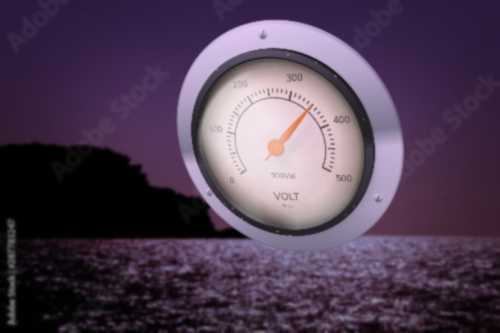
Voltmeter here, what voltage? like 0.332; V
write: 350; V
